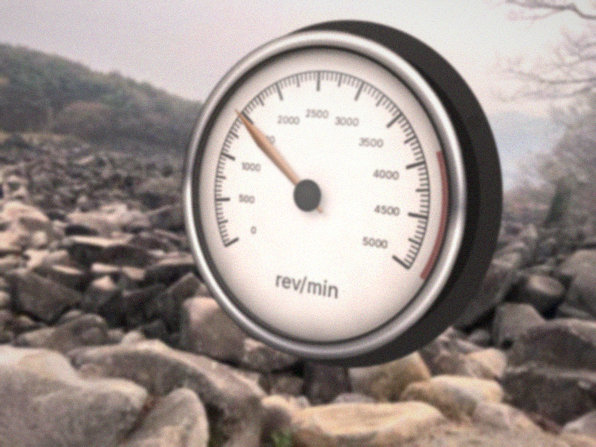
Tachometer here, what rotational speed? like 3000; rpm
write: 1500; rpm
